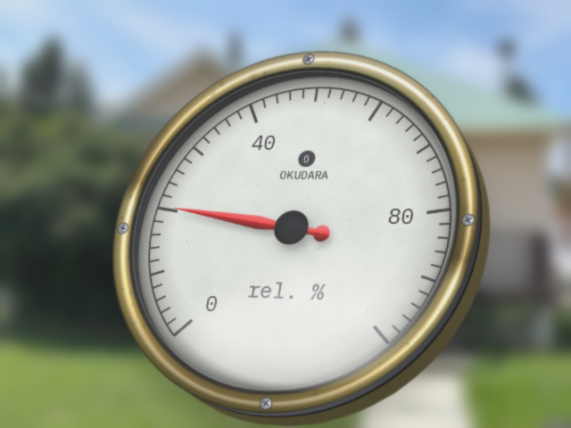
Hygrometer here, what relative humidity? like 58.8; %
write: 20; %
